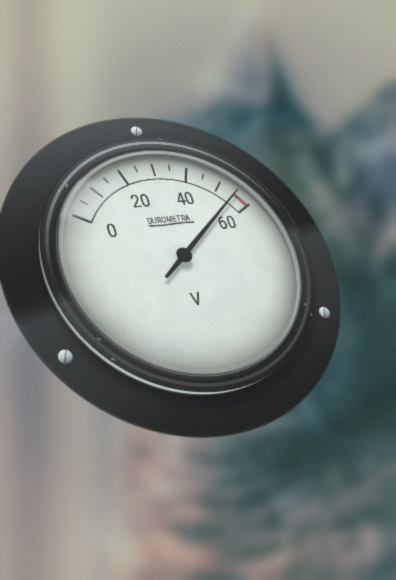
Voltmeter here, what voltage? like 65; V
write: 55; V
